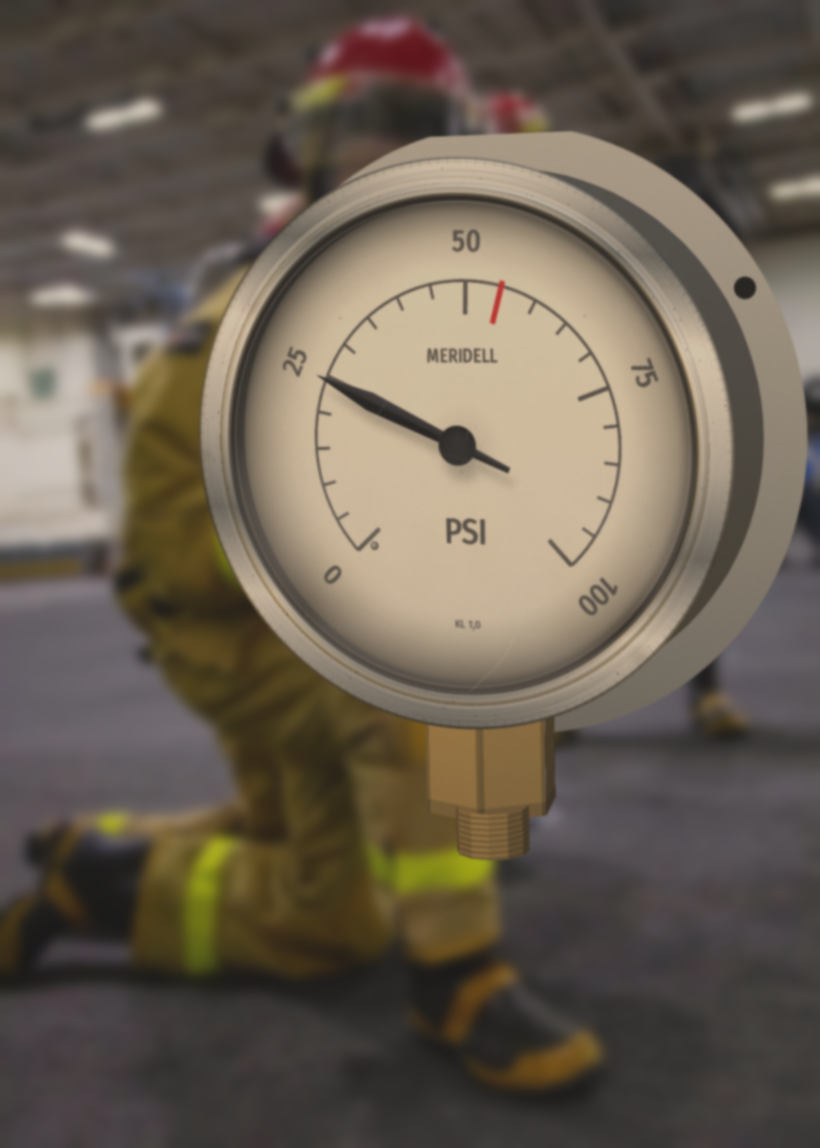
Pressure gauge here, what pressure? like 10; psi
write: 25; psi
